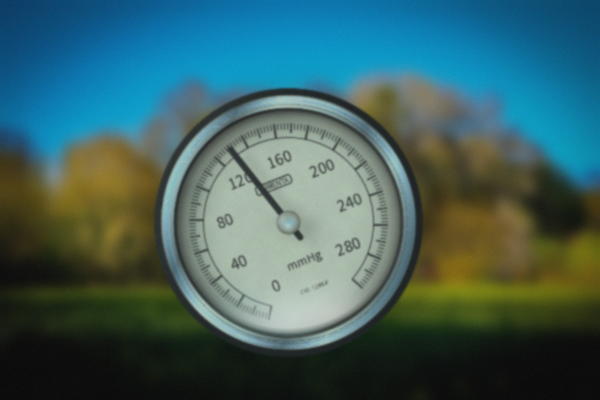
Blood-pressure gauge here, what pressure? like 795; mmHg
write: 130; mmHg
